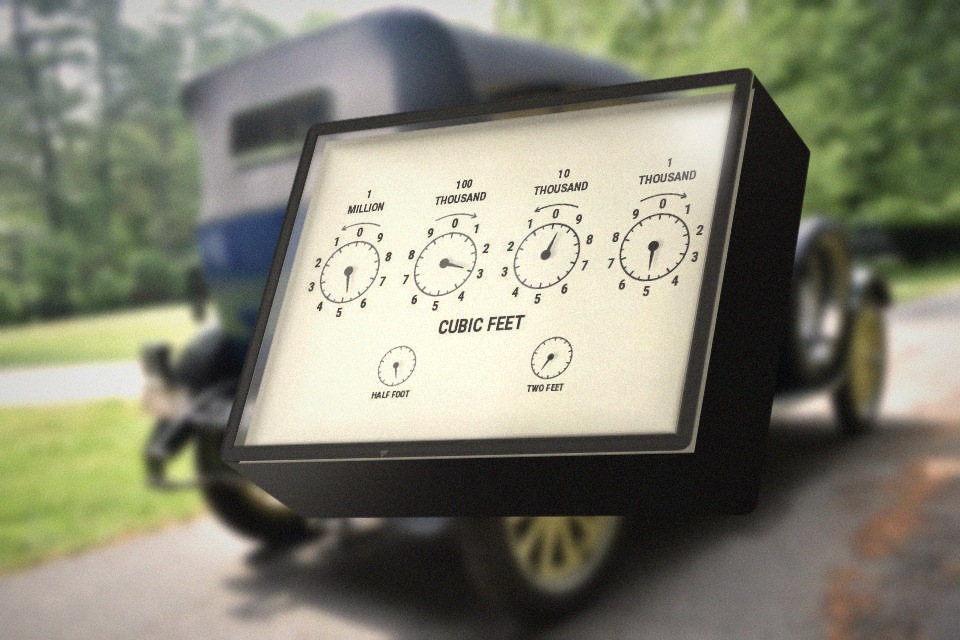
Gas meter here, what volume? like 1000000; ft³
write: 529500; ft³
